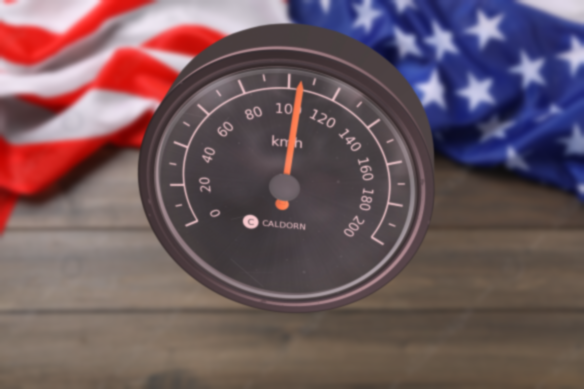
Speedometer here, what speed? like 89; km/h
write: 105; km/h
